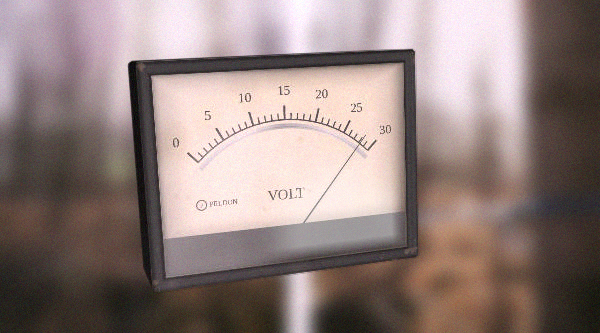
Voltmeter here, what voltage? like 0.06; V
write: 28; V
